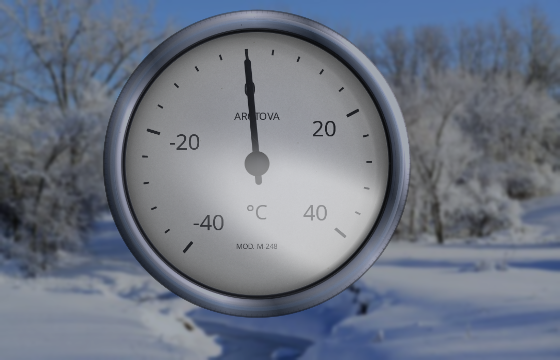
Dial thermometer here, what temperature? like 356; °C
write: 0; °C
